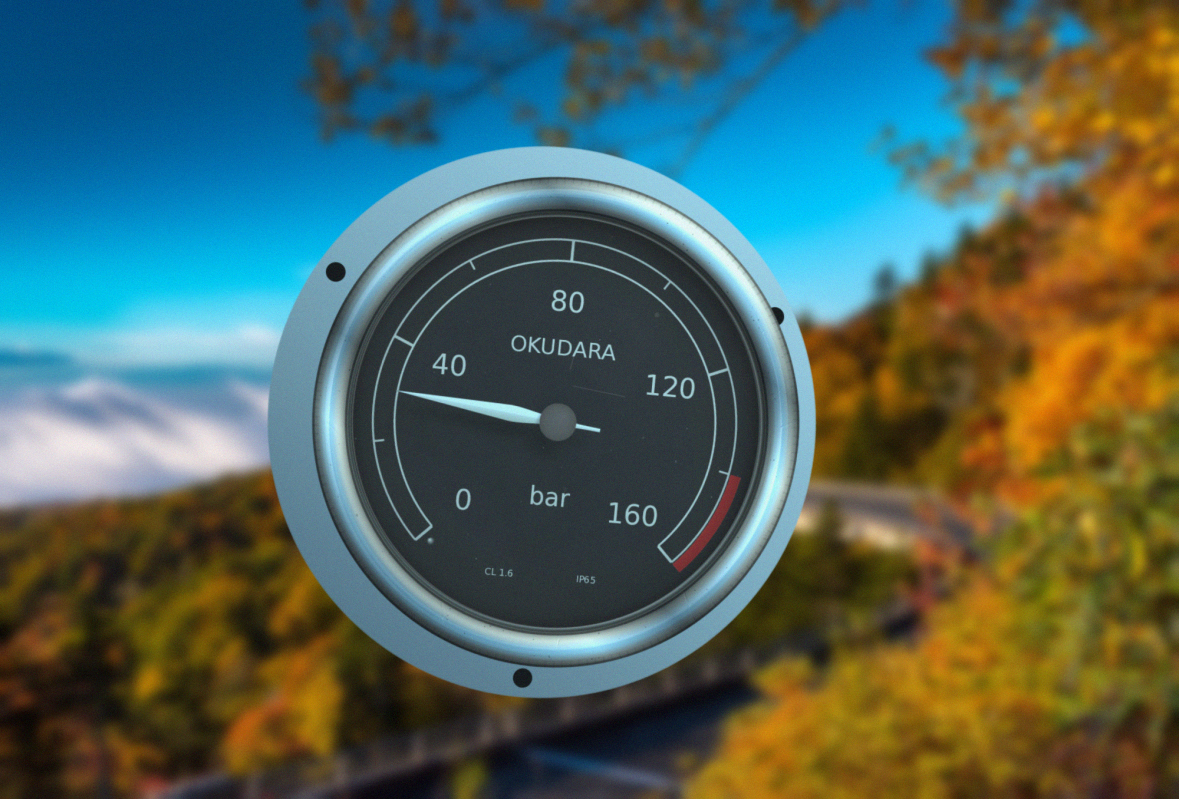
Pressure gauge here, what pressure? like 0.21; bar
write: 30; bar
